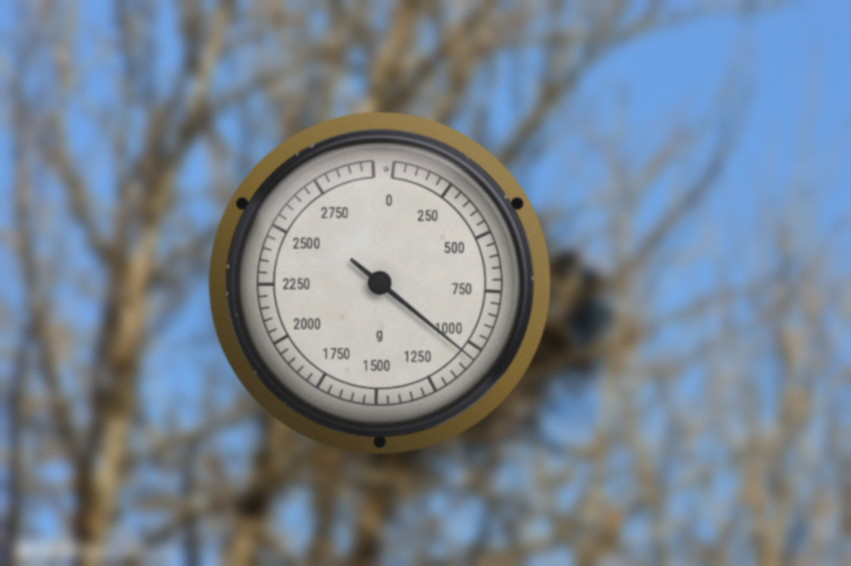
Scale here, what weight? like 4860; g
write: 1050; g
